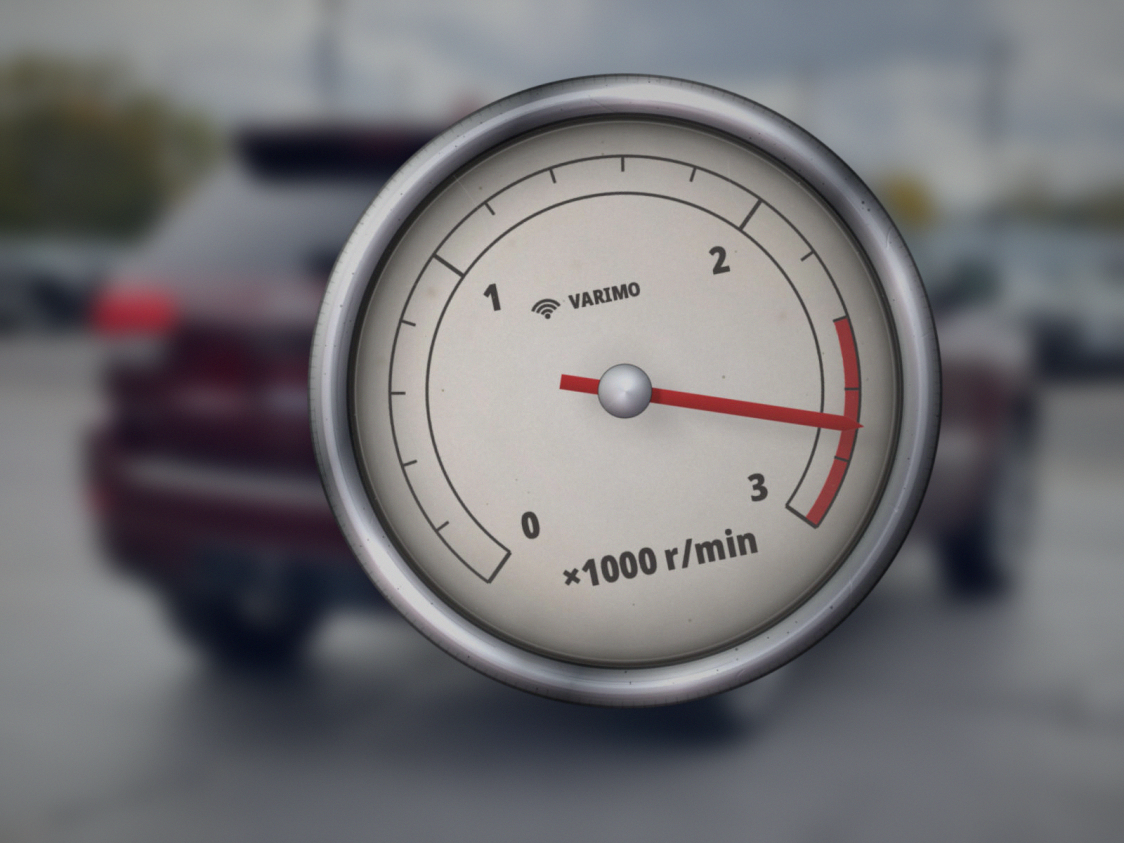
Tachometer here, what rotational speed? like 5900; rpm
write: 2700; rpm
